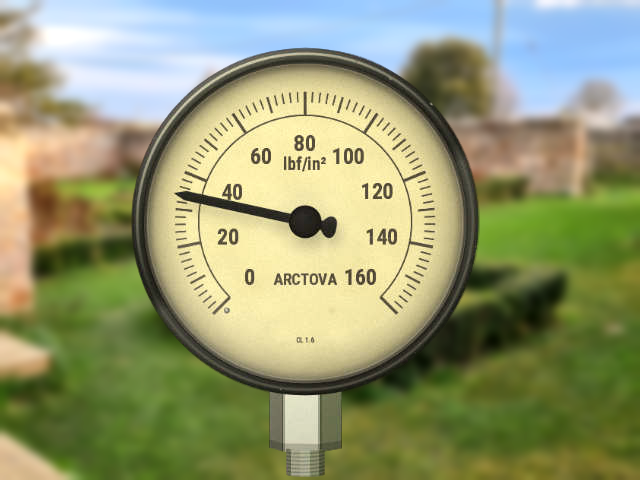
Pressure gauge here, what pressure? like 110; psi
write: 34; psi
